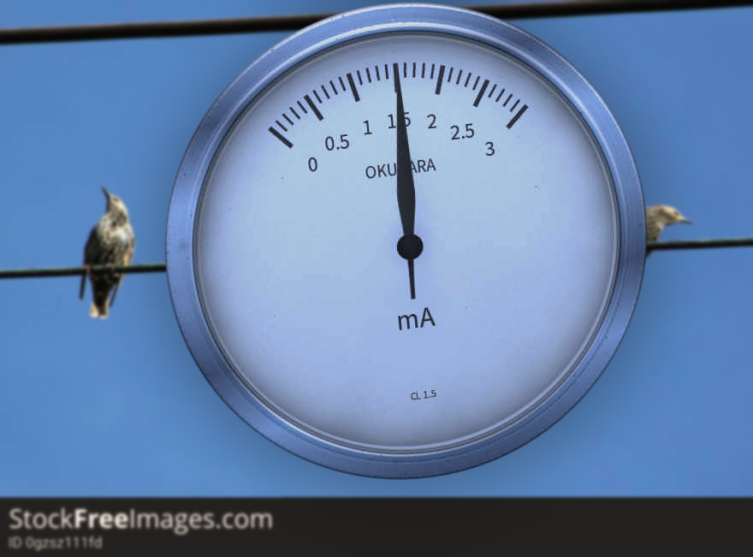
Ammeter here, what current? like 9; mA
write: 1.5; mA
